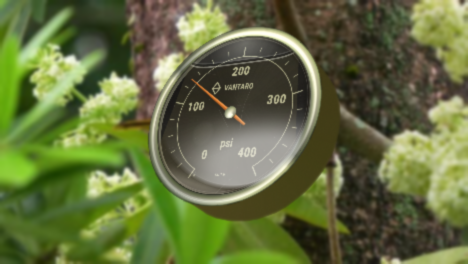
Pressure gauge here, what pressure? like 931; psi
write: 130; psi
